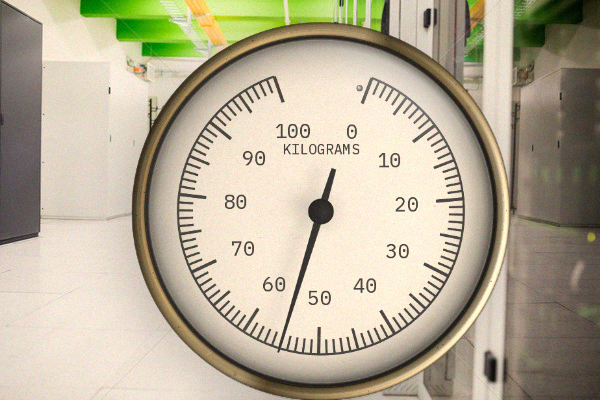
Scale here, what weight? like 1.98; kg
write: 55; kg
